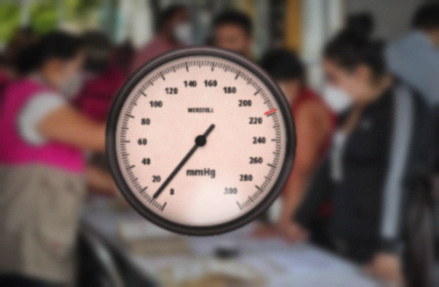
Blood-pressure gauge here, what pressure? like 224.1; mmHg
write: 10; mmHg
